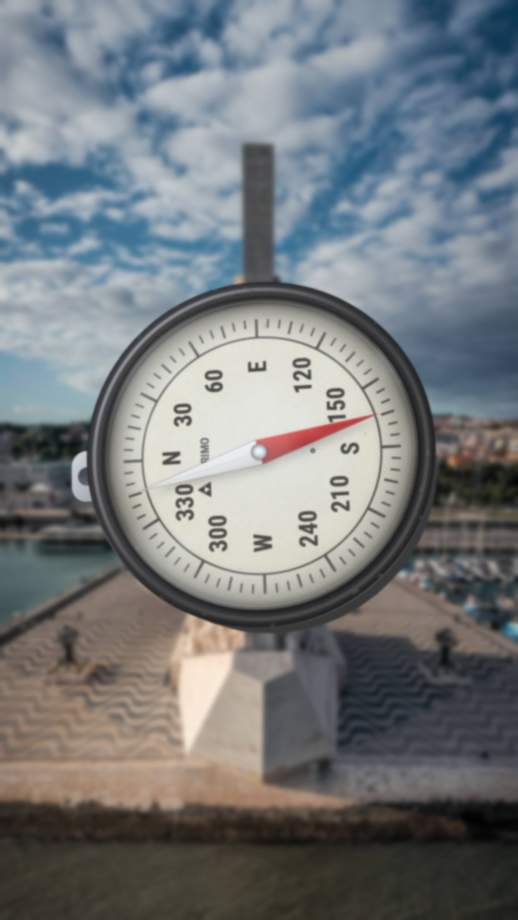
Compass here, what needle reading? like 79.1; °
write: 165; °
